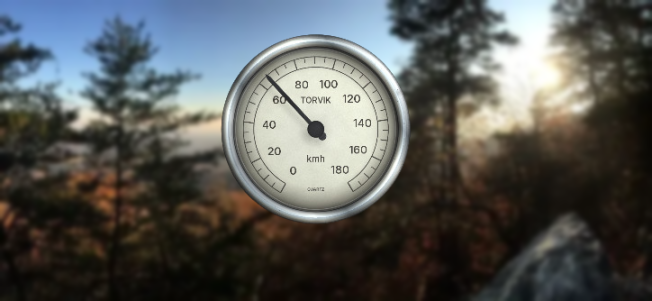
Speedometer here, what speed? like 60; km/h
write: 65; km/h
